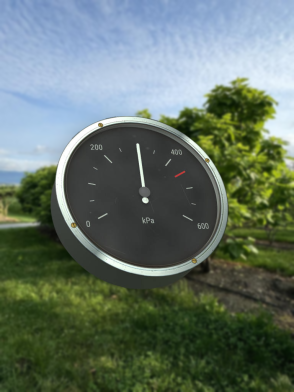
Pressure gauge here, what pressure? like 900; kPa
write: 300; kPa
